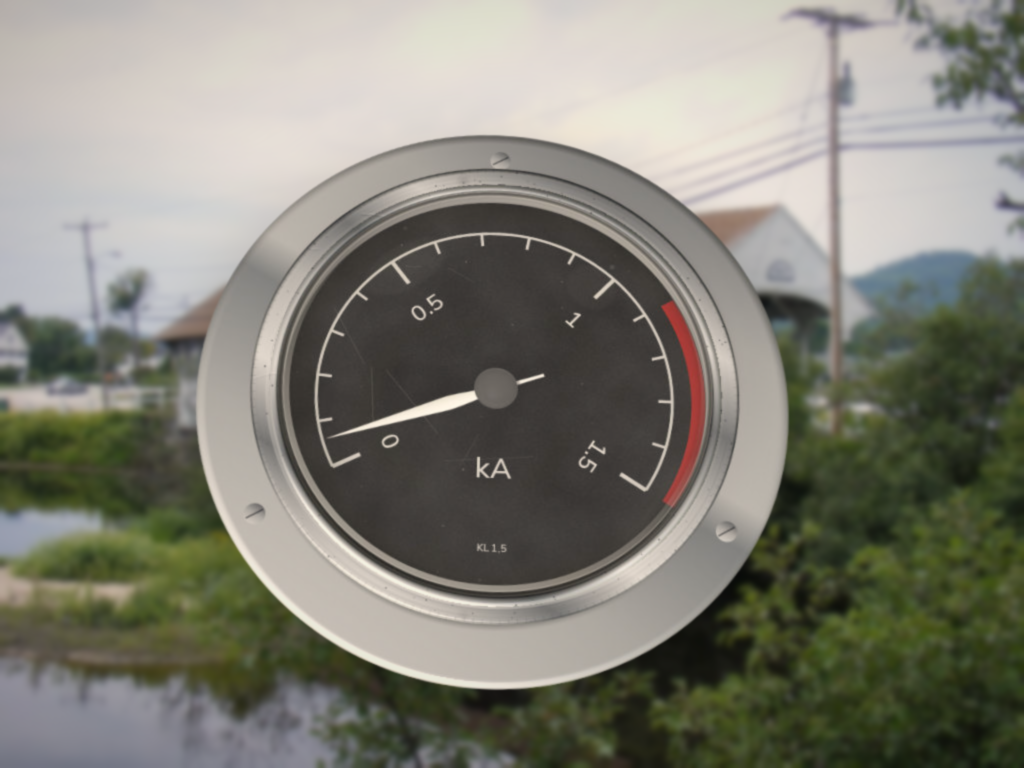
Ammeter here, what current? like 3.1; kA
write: 0.05; kA
